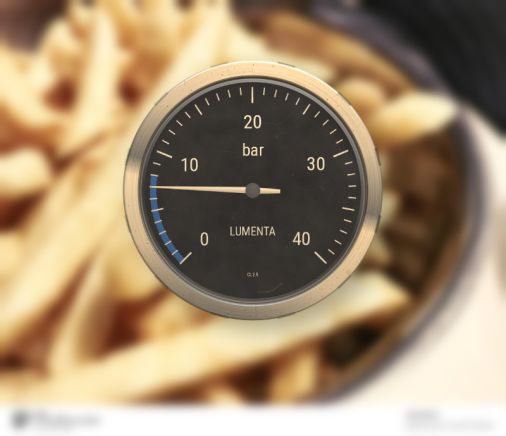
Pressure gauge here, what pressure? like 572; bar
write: 7; bar
